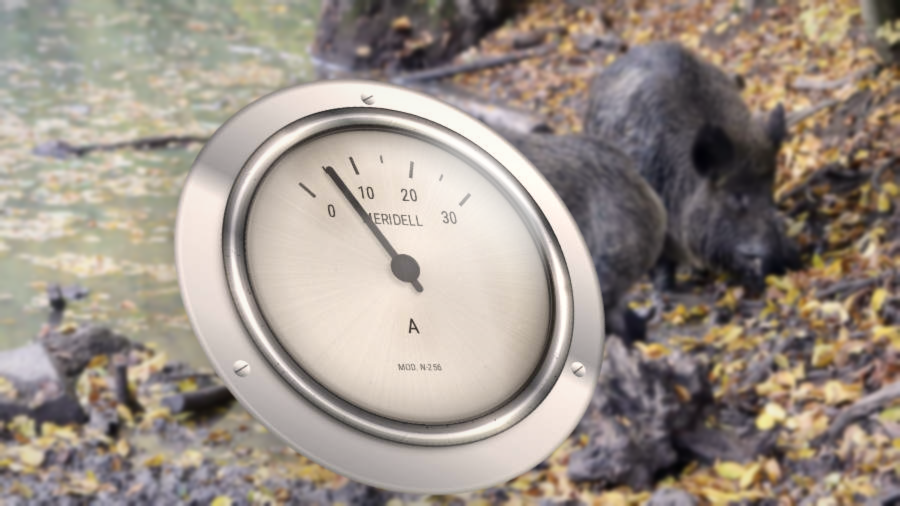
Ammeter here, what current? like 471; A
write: 5; A
